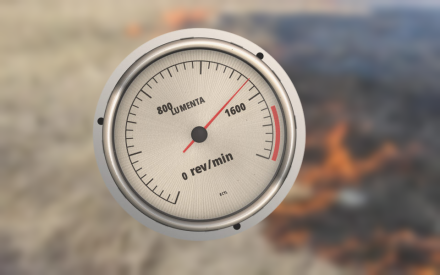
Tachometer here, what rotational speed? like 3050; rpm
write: 1500; rpm
